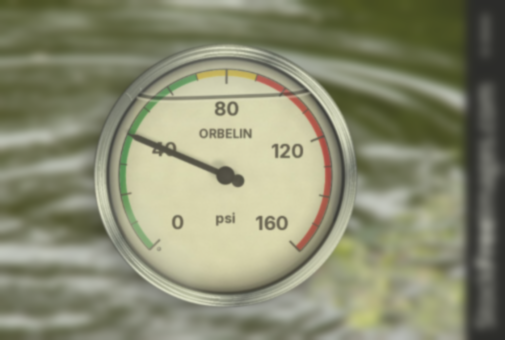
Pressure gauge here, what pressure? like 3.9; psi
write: 40; psi
